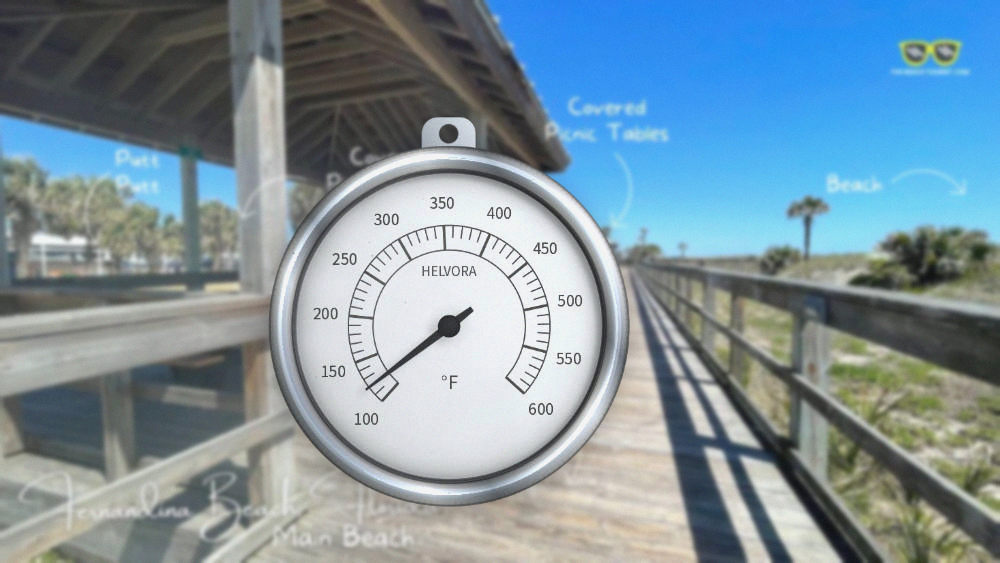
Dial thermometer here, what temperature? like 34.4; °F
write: 120; °F
